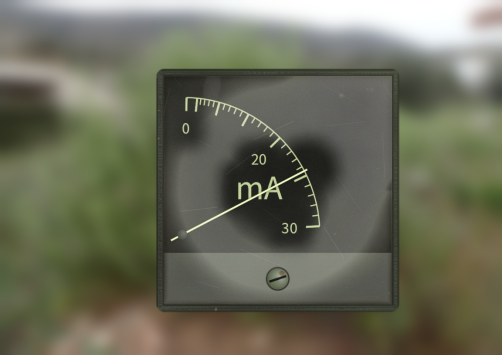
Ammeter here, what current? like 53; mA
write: 24.5; mA
